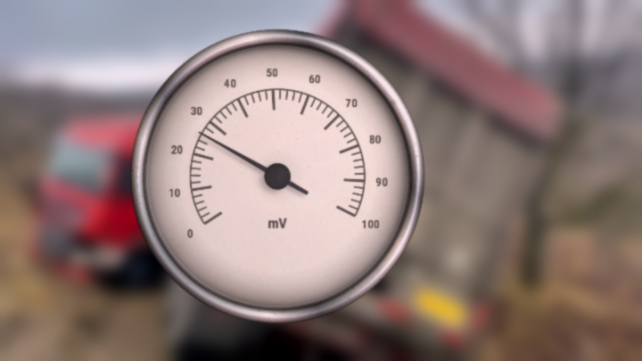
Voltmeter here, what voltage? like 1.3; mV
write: 26; mV
